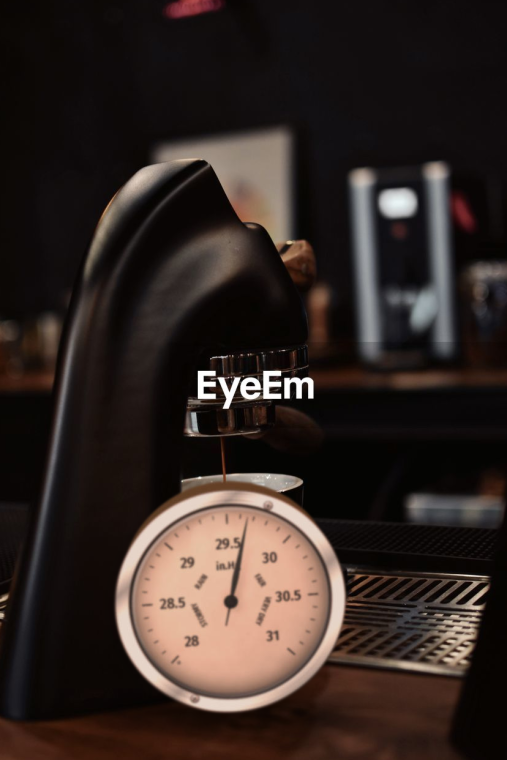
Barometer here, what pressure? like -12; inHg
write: 29.65; inHg
